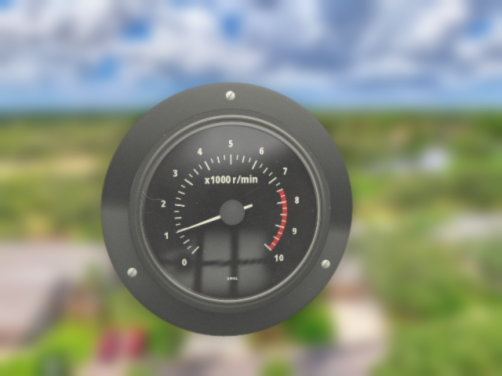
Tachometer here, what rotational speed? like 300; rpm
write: 1000; rpm
